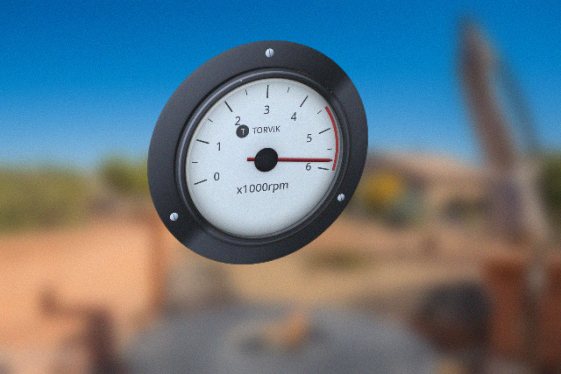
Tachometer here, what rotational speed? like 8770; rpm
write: 5750; rpm
